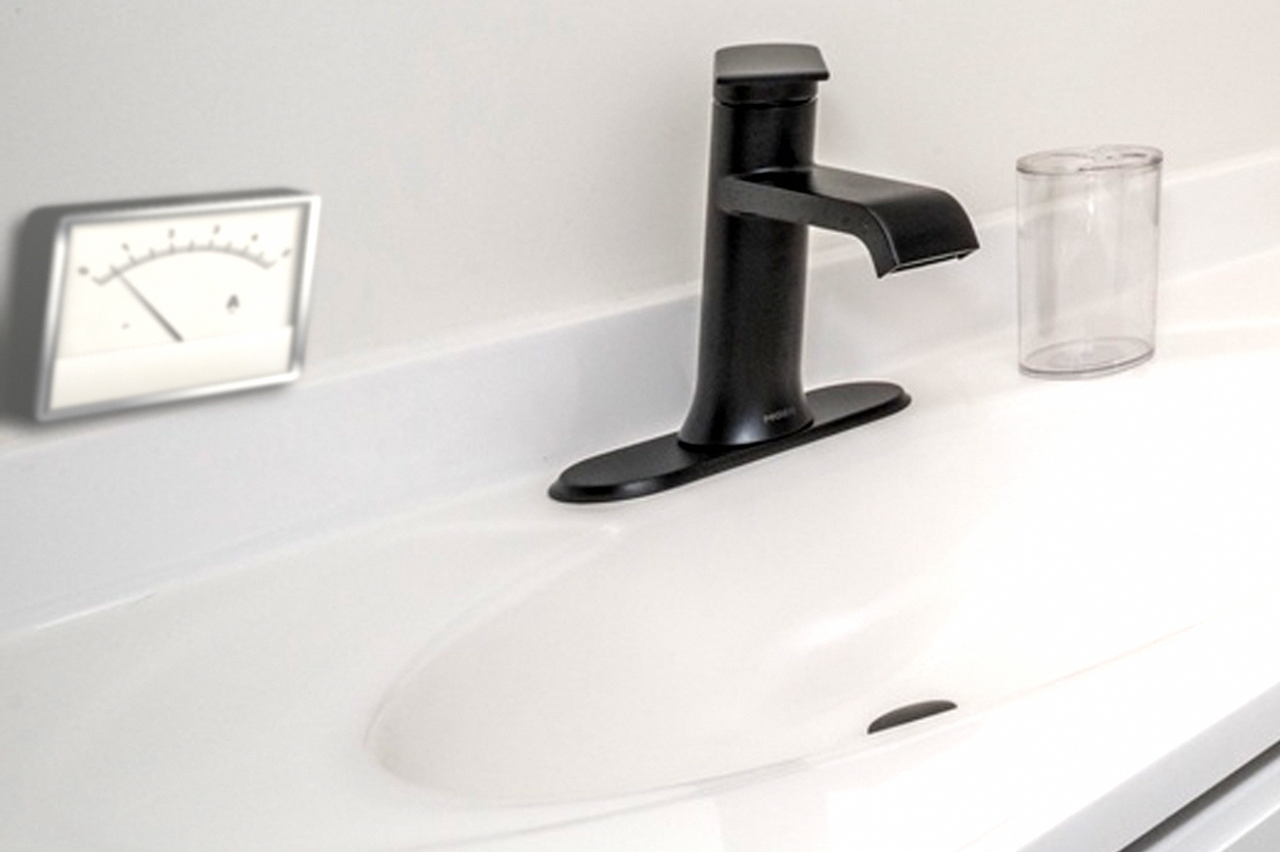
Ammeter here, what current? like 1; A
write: 0.5; A
